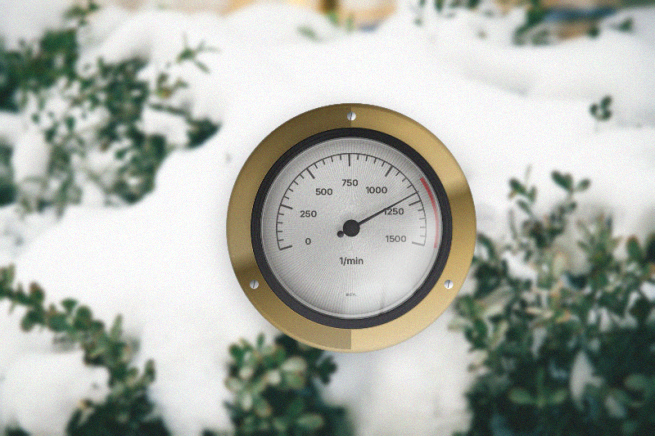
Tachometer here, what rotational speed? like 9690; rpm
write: 1200; rpm
